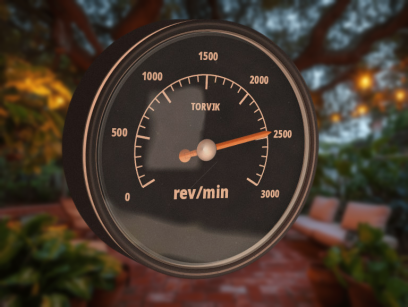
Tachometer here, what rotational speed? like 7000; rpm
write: 2450; rpm
